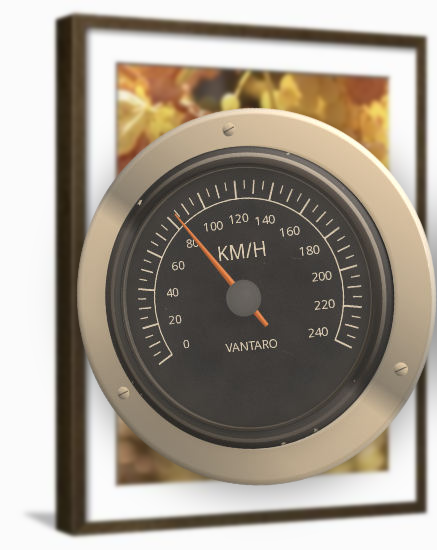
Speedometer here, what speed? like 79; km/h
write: 85; km/h
